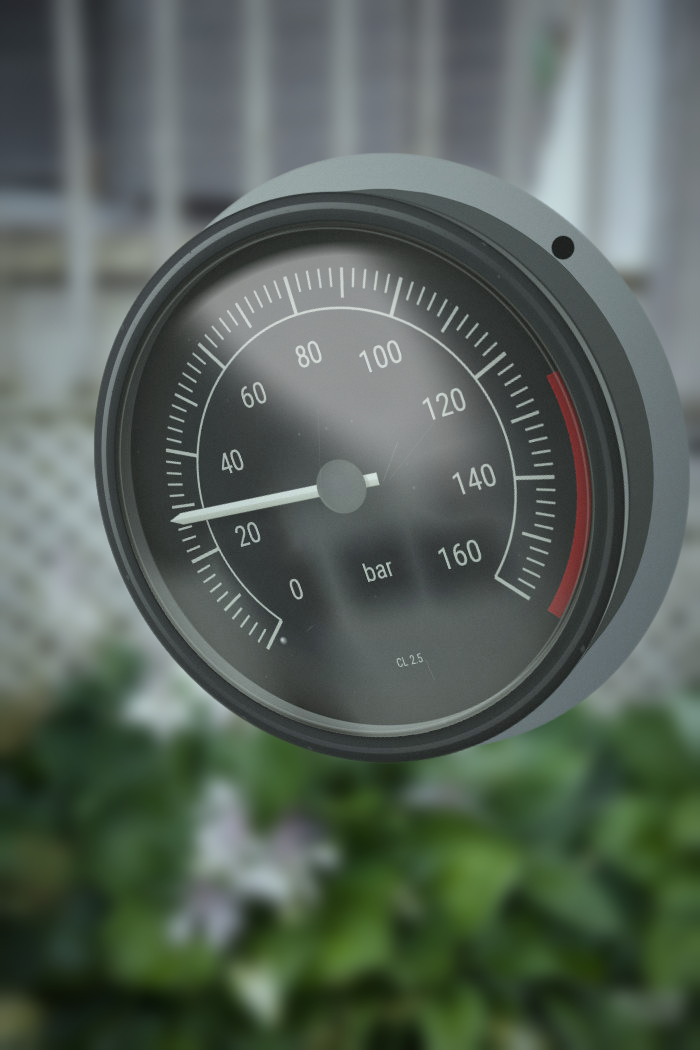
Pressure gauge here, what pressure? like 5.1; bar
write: 28; bar
